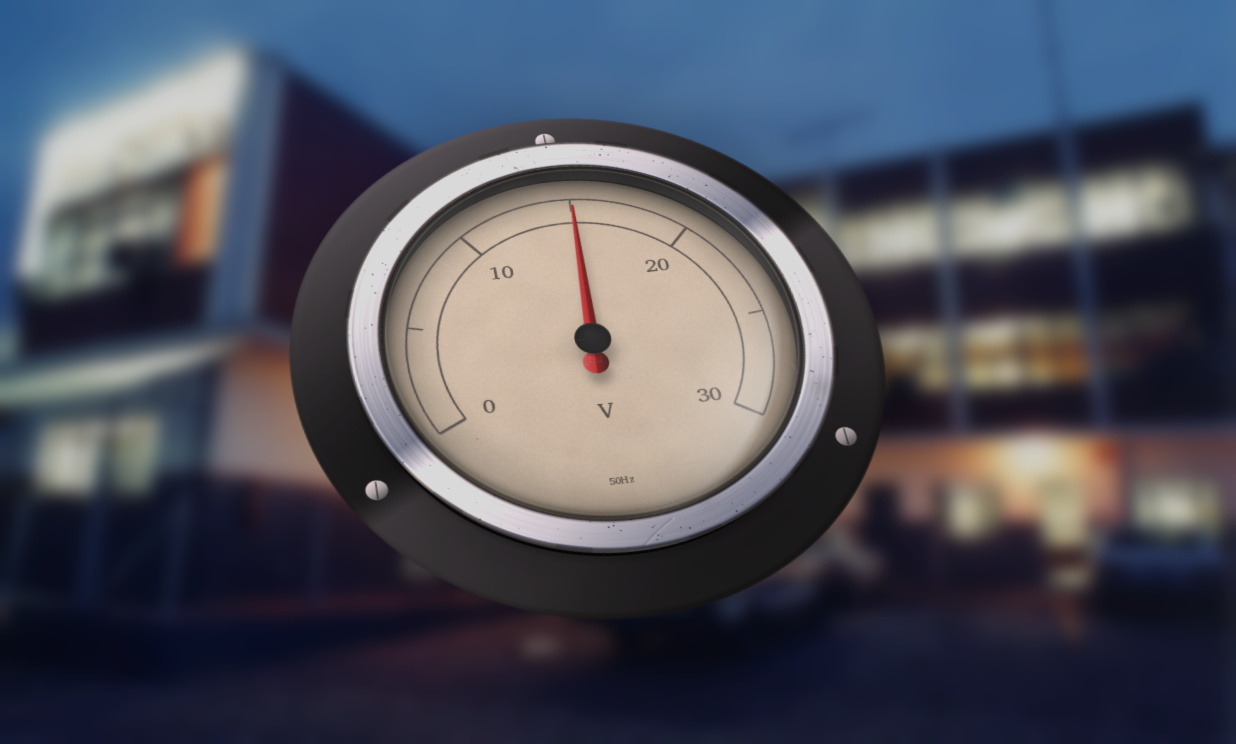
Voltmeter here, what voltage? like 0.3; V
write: 15; V
